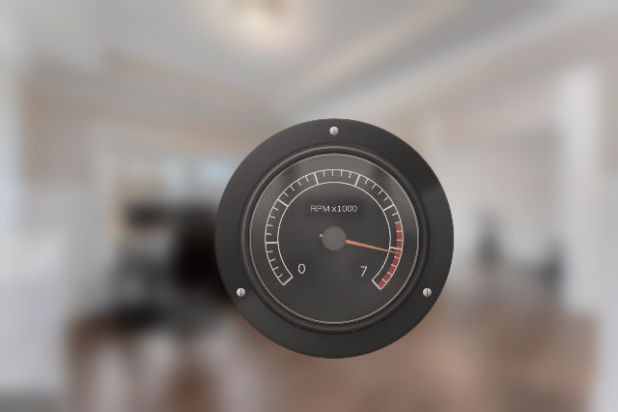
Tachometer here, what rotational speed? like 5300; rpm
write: 6100; rpm
